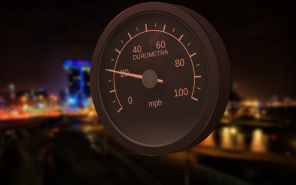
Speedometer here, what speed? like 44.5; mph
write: 20; mph
